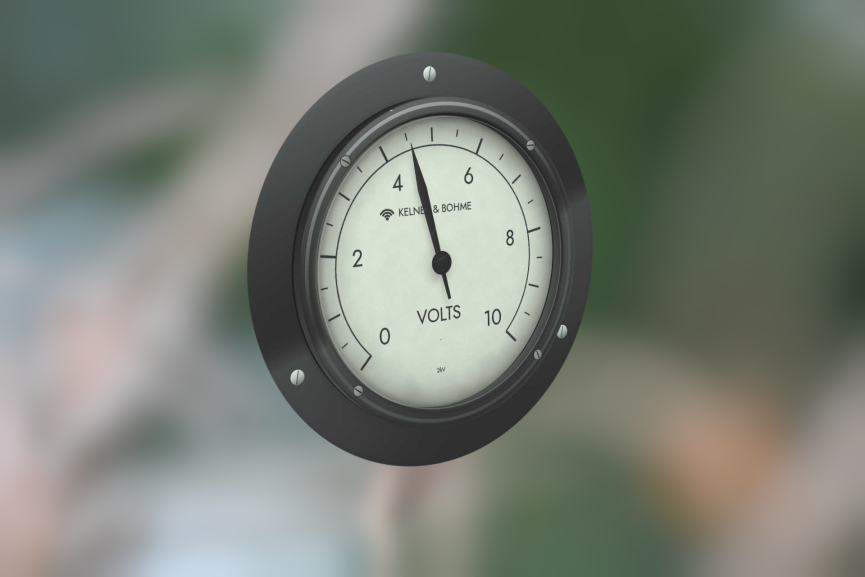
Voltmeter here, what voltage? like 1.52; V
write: 4.5; V
